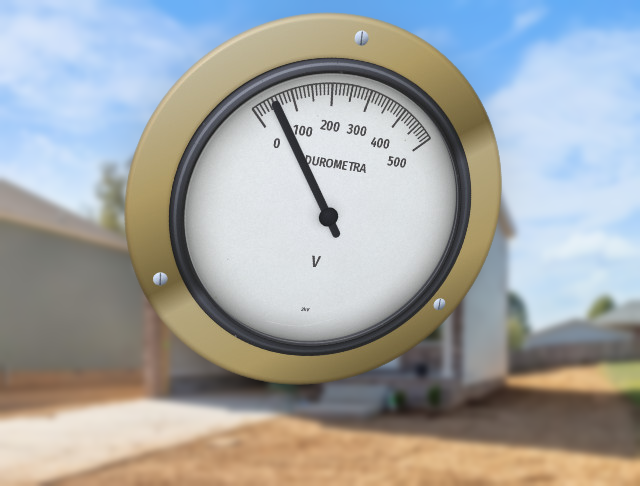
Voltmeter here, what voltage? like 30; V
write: 50; V
